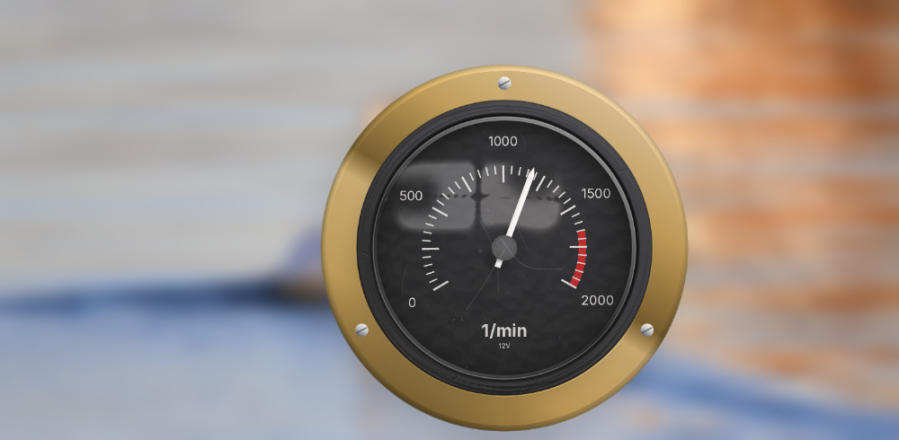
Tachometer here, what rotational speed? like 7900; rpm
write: 1175; rpm
